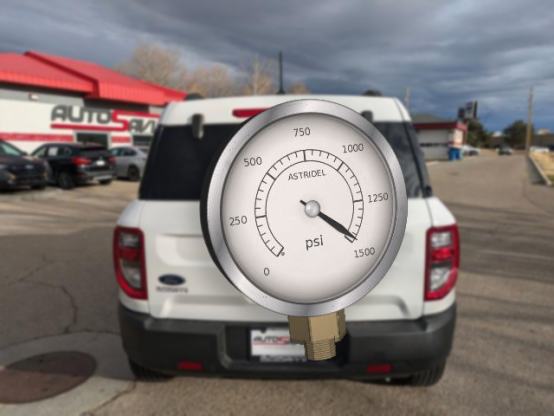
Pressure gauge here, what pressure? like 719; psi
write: 1475; psi
